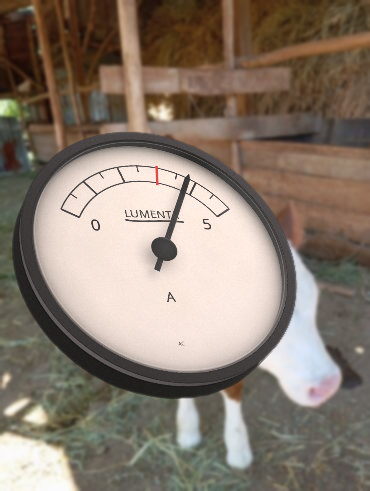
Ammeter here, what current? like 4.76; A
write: 3.75; A
